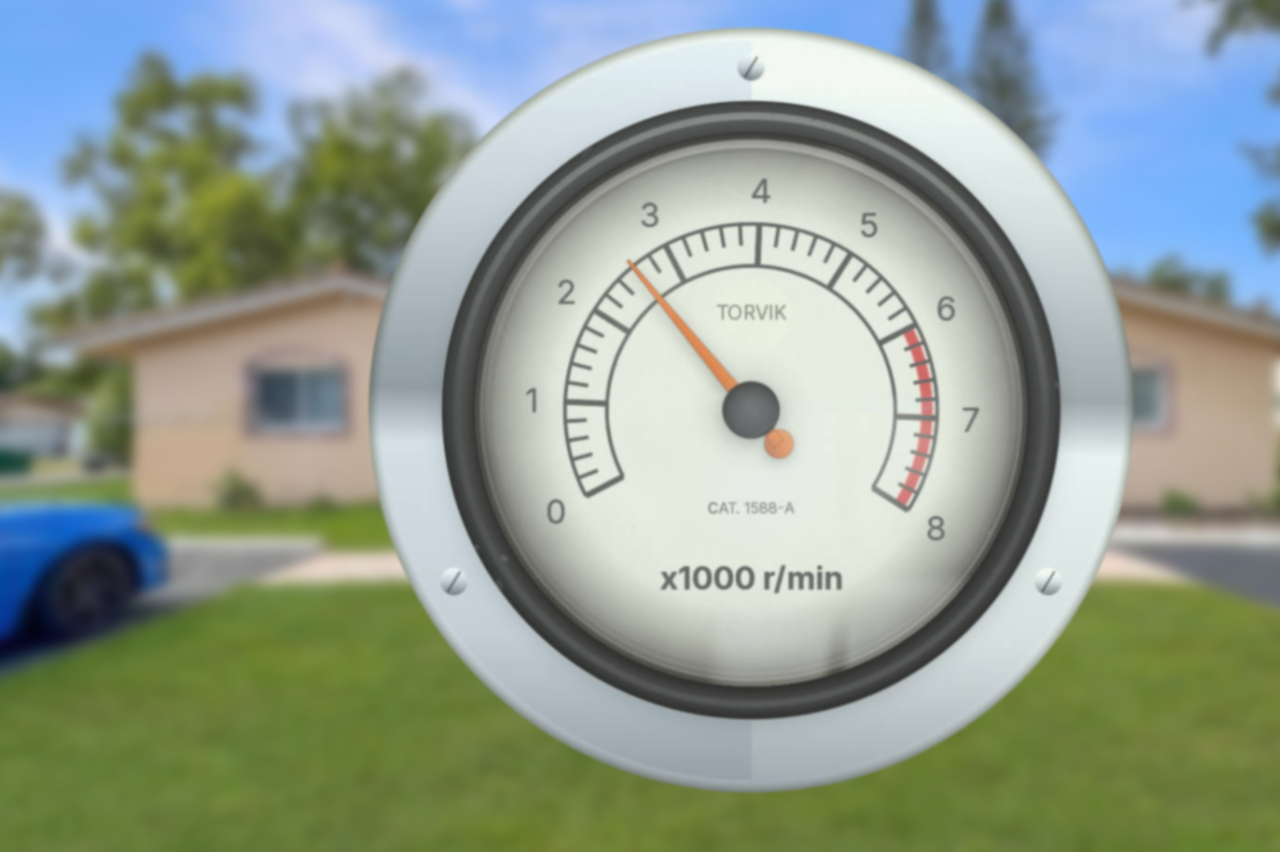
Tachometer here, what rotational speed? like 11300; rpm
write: 2600; rpm
